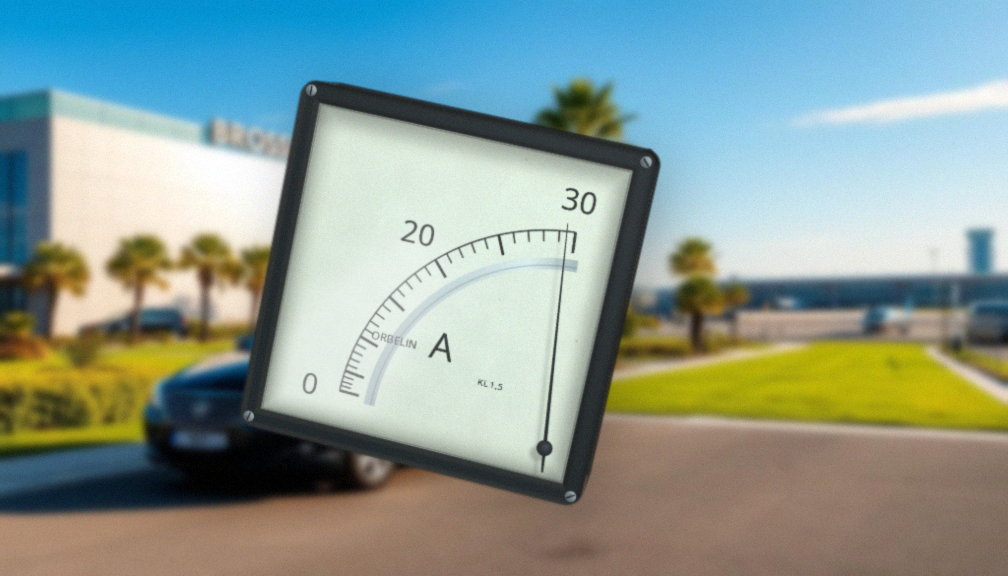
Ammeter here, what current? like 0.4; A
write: 29.5; A
